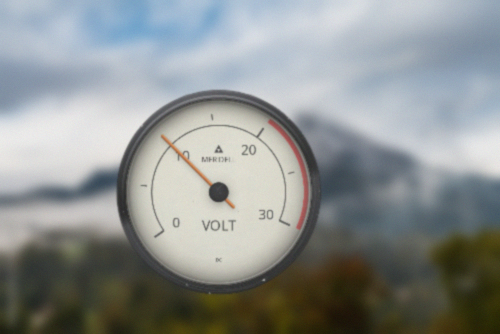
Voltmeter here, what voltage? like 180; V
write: 10; V
